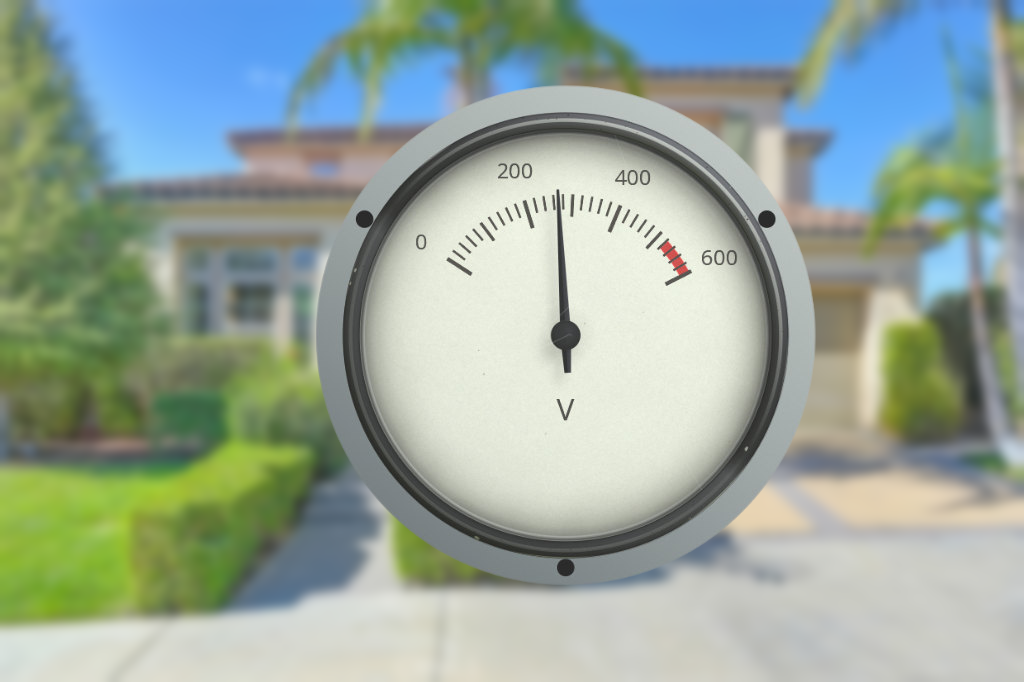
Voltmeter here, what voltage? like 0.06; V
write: 270; V
